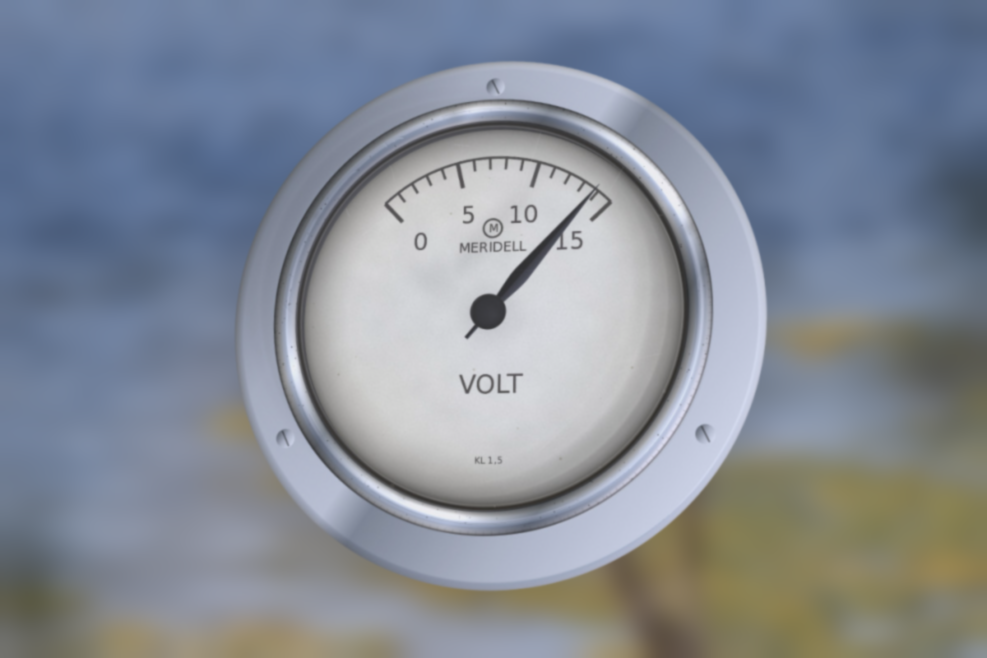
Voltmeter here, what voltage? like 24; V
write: 14; V
